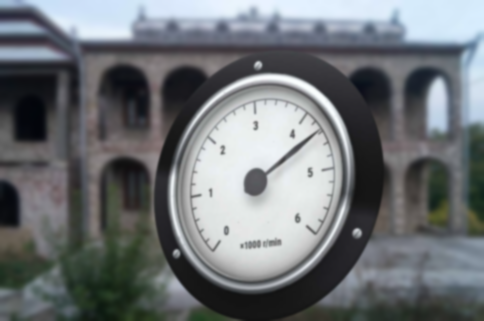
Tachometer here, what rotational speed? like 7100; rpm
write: 4400; rpm
